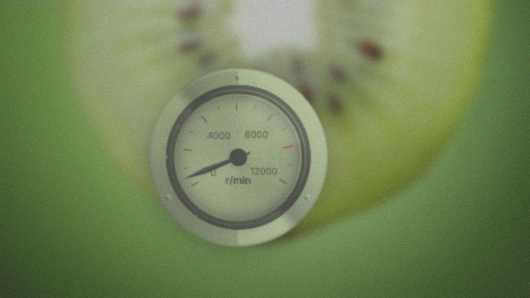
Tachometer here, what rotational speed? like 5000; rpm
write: 500; rpm
